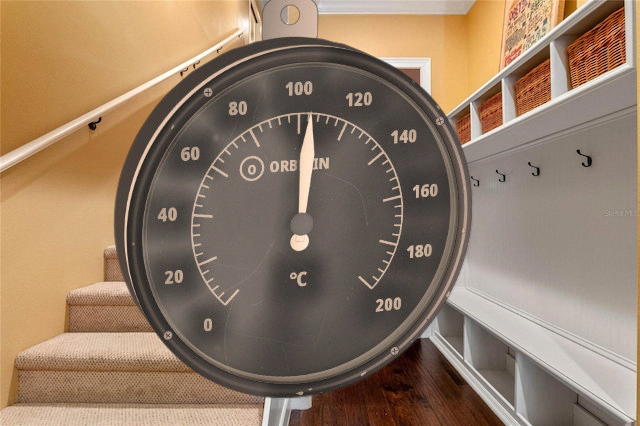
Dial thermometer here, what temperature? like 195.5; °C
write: 104; °C
